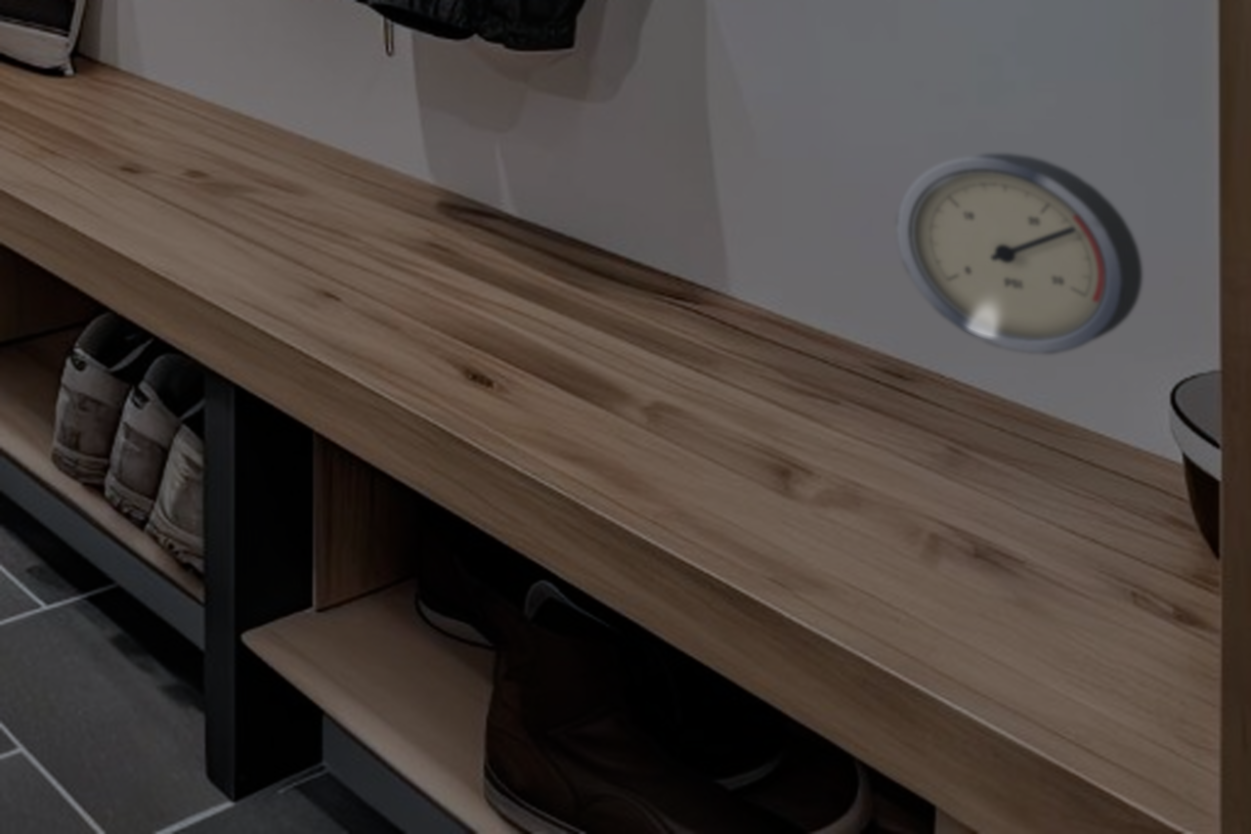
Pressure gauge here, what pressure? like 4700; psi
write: 23; psi
